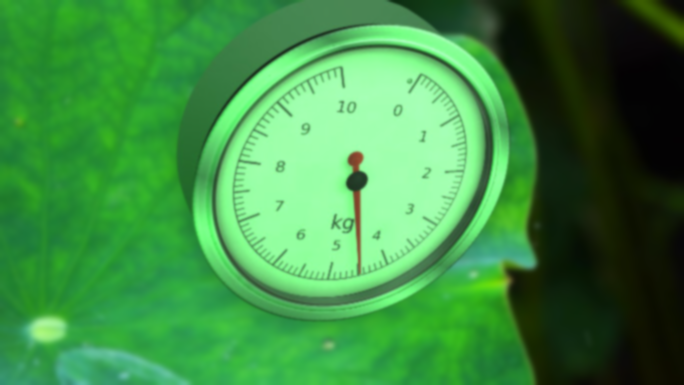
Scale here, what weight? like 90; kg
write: 4.5; kg
